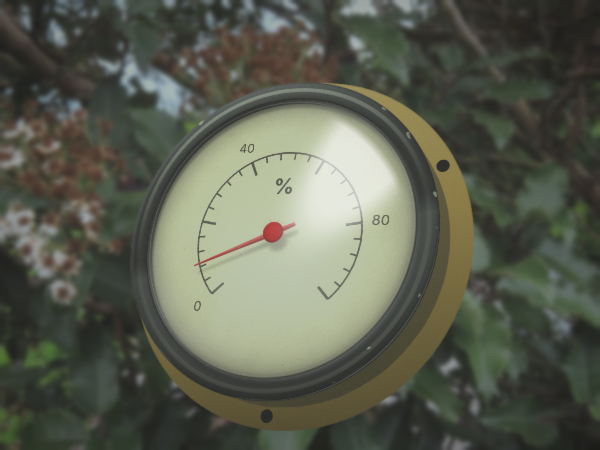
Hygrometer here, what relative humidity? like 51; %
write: 8; %
